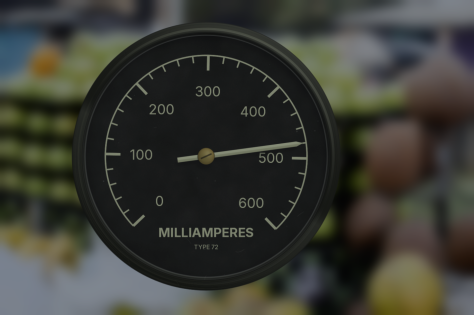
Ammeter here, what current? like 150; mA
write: 480; mA
